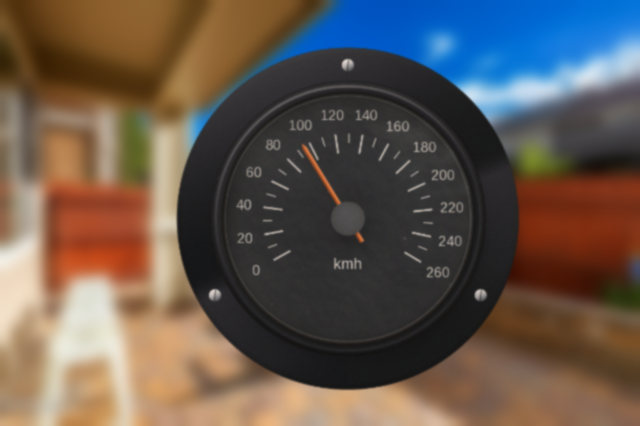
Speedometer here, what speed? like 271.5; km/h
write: 95; km/h
